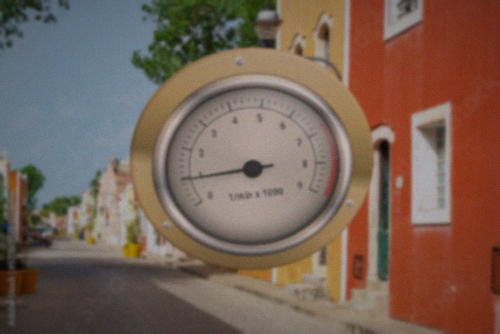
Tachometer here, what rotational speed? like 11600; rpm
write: 1000; rpm
